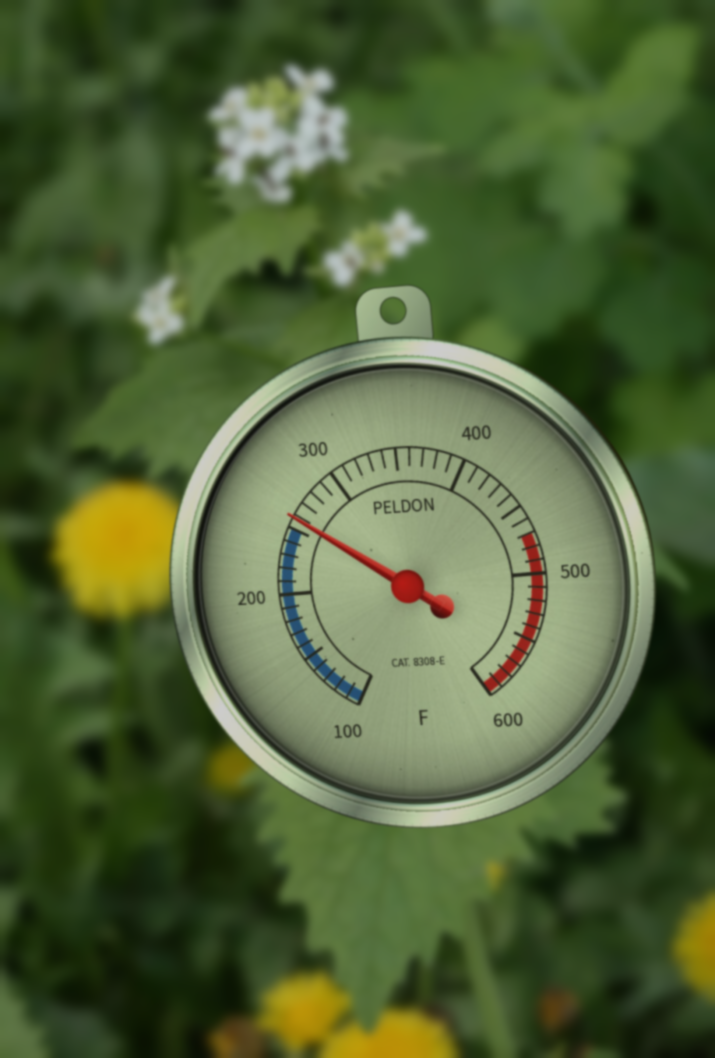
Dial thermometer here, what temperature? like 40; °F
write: 260; °F
